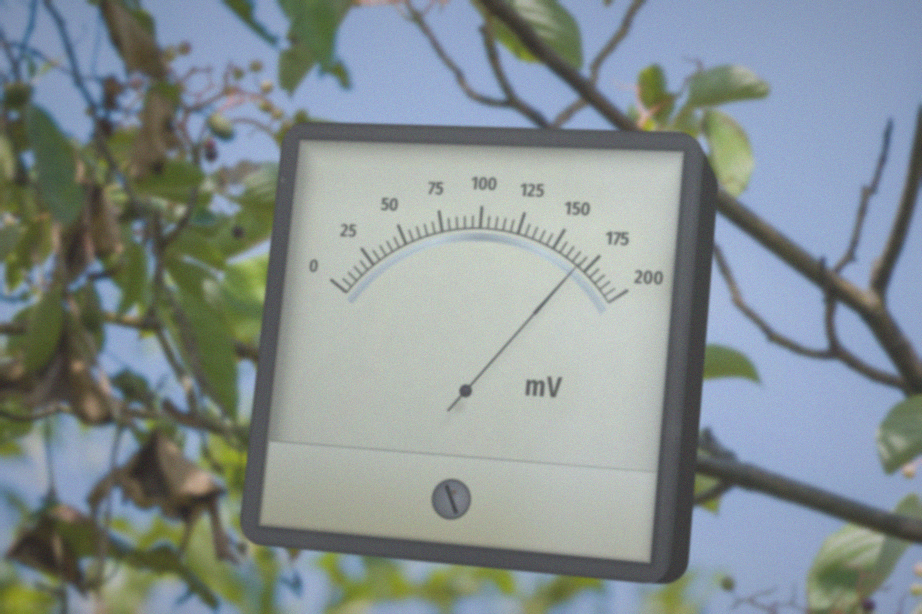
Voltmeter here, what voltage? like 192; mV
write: 170; mV
